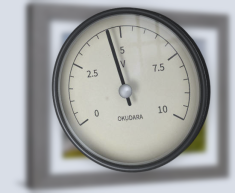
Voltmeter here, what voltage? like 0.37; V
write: 4.5; V
